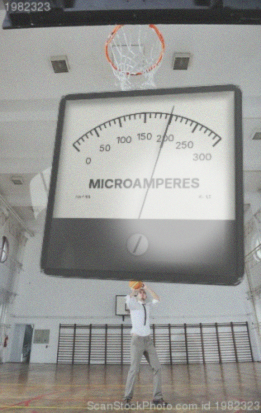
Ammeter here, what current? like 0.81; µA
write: 200; µA
